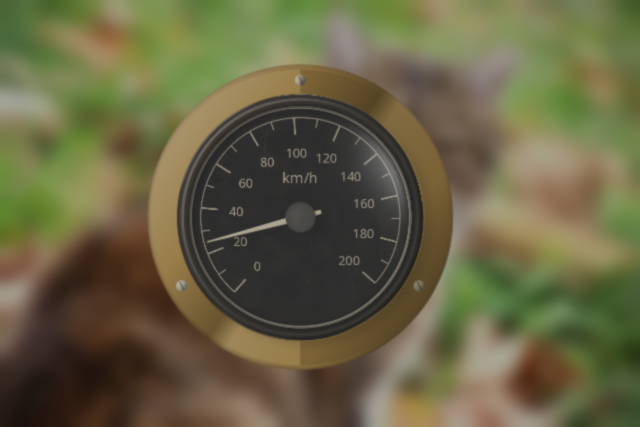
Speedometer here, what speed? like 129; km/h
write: 25; km/h
